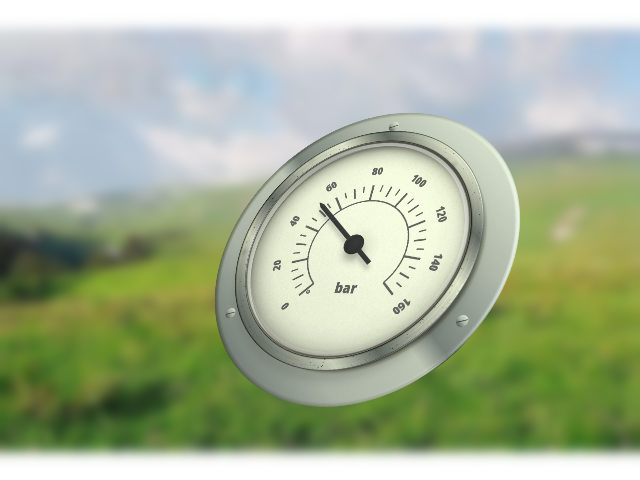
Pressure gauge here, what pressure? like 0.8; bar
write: 52.5; bar
